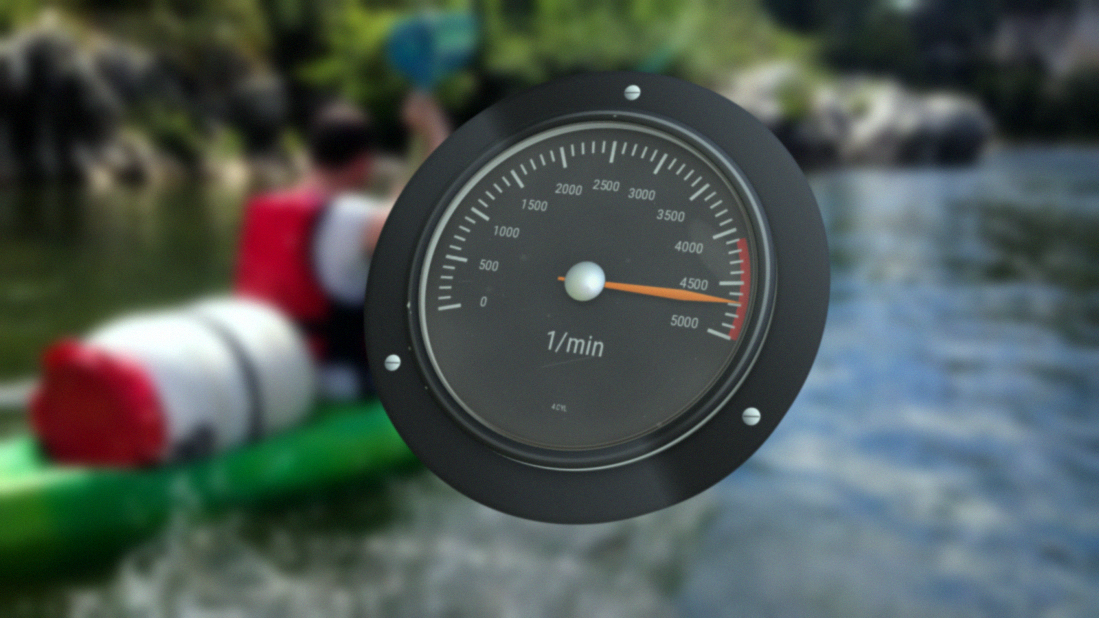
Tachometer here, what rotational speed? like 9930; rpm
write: 4700; rpm
